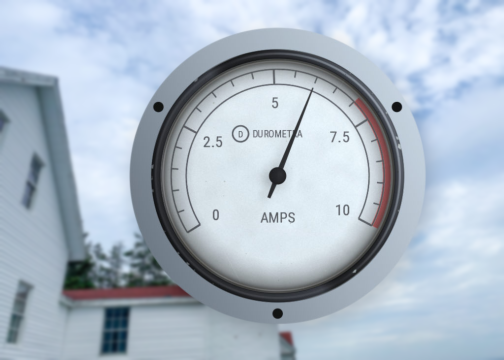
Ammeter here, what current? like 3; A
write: 6; A
